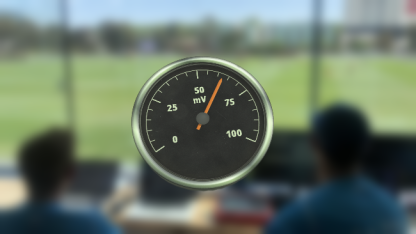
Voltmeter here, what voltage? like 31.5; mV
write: 62.5; mV
